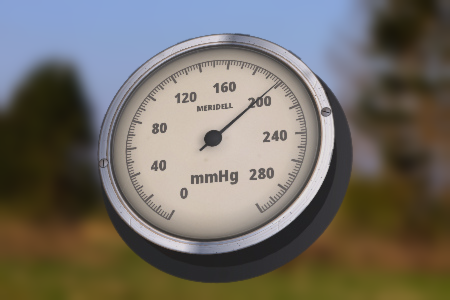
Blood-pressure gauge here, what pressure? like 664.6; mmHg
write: 200; mmHg
